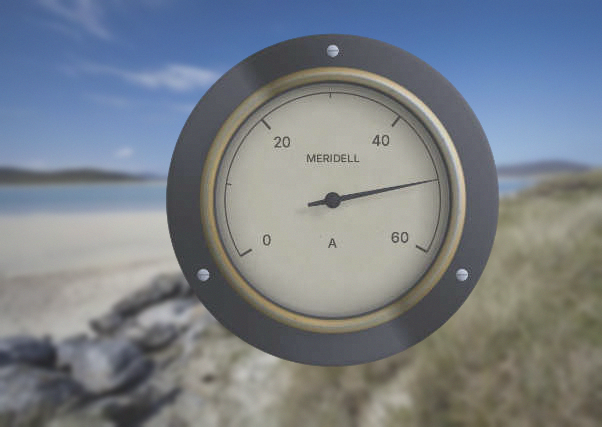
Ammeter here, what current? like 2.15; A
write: 50; A
